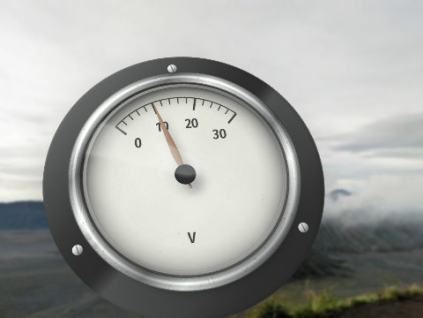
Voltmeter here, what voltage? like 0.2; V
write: 10; V
